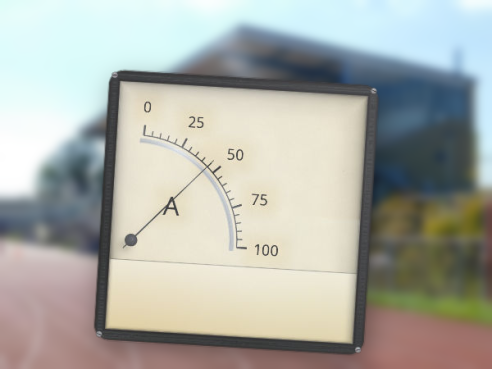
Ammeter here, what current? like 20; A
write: 45; A
